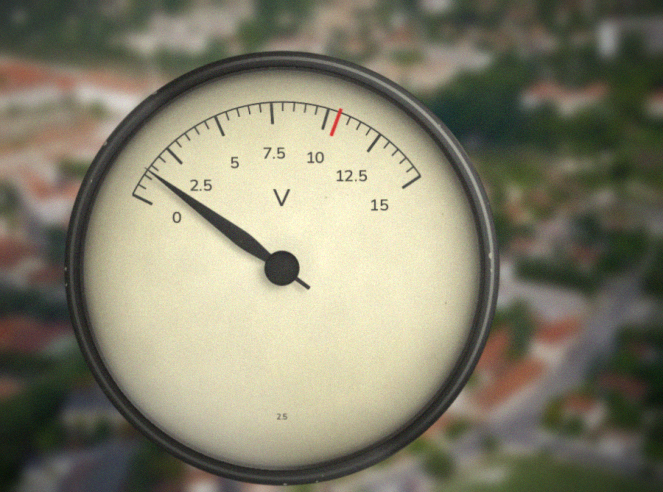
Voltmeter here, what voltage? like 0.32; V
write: 1.25; V
